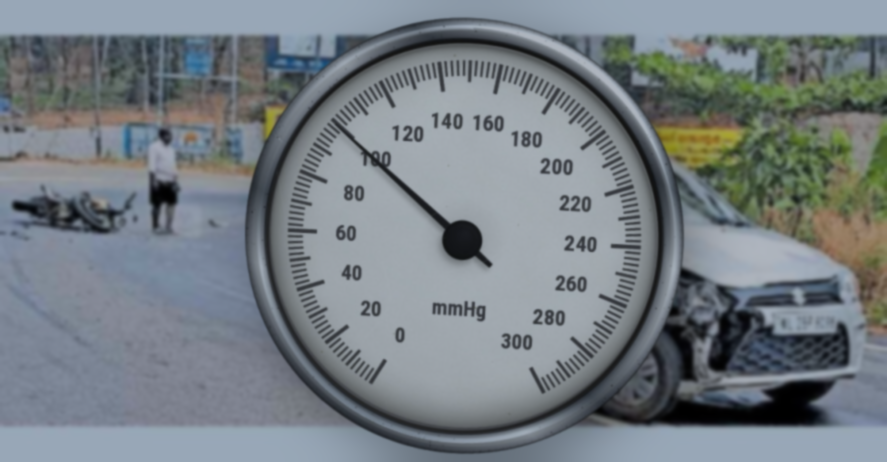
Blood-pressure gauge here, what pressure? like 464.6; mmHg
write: 100; mmHg
